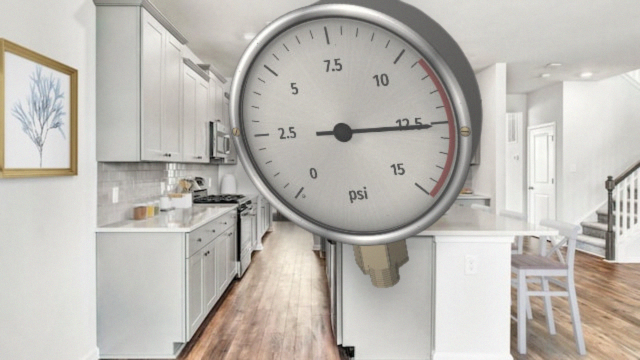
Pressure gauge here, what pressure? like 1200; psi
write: 12.5; psi
